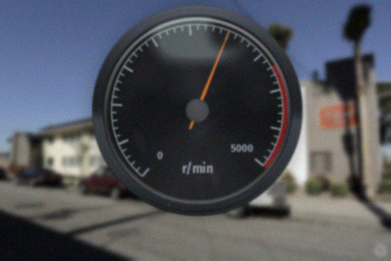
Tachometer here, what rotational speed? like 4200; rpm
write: 3000; rpm
